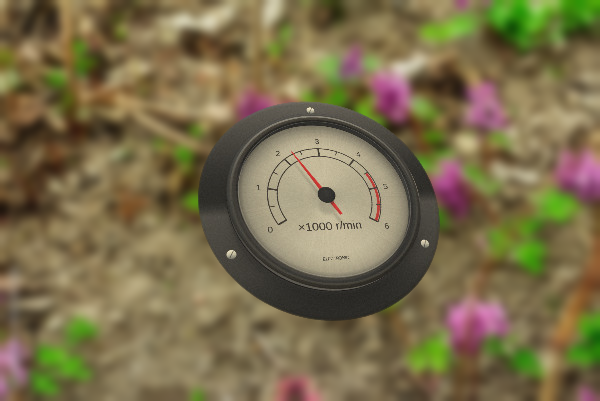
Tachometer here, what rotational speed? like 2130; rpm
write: 2250; rpm
